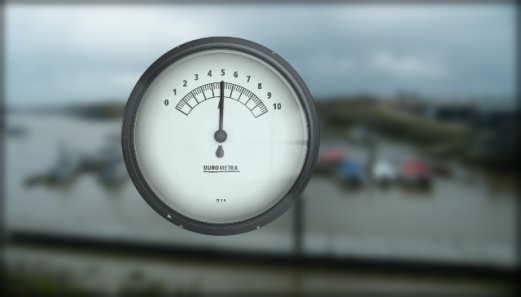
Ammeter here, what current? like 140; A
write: 5; A
